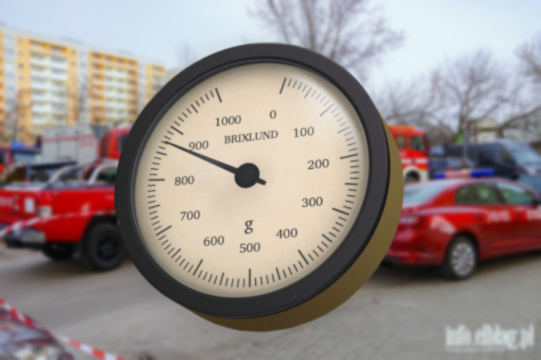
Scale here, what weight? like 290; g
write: 870; g
